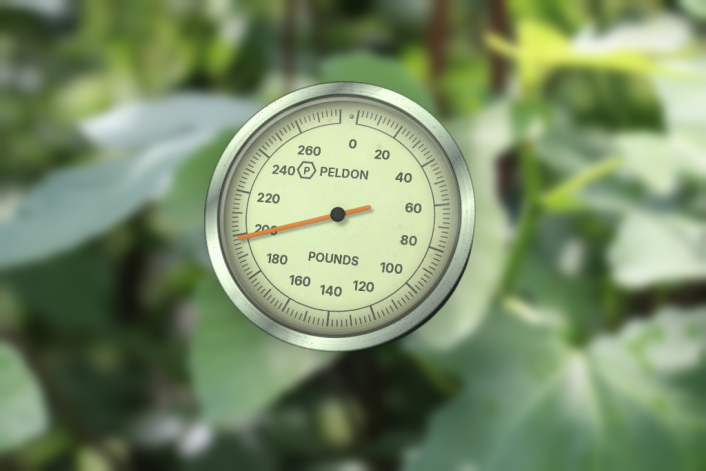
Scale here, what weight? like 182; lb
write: 198; lb
